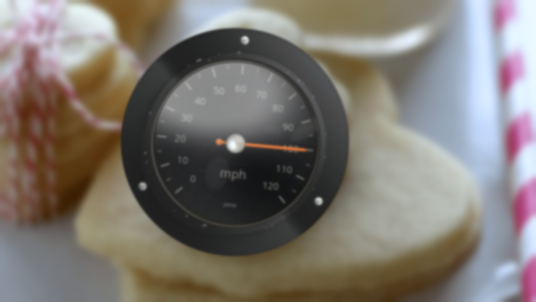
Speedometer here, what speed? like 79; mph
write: 100; mph
